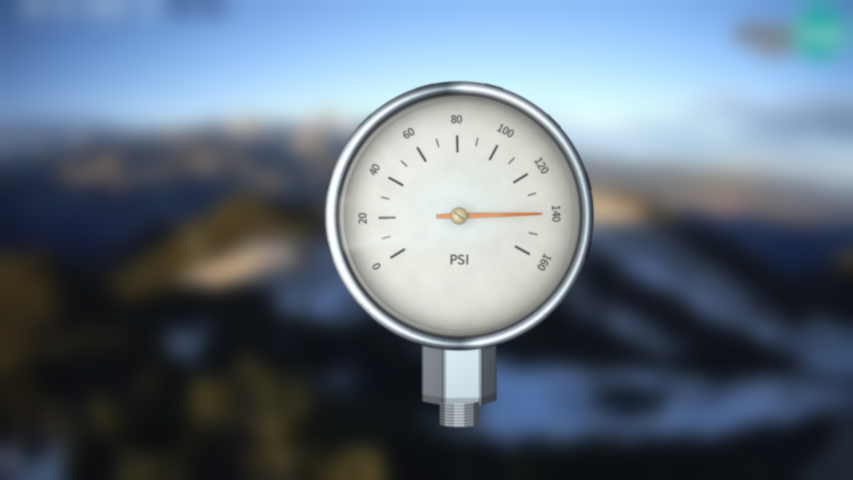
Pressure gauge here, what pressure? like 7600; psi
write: 140; psi
